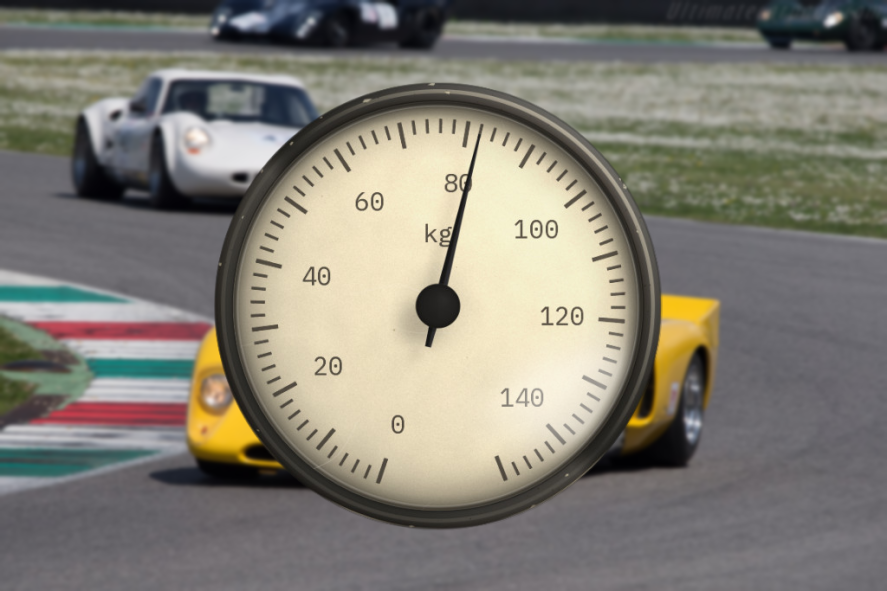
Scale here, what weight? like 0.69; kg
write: 82; kg
